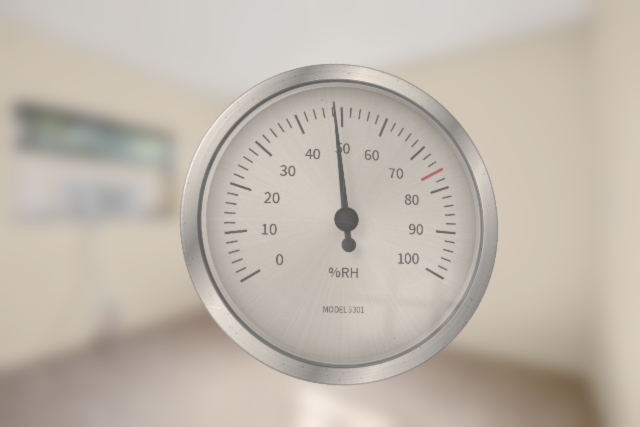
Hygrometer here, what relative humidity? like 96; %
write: 48; %
